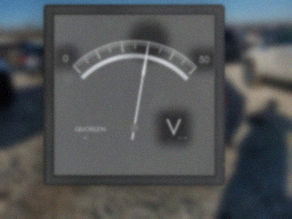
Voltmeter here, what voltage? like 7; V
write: 30; V
